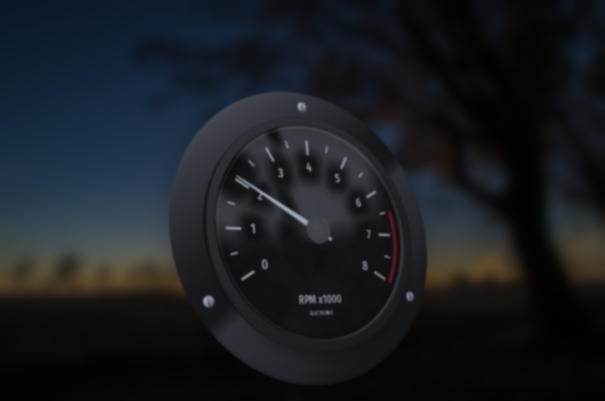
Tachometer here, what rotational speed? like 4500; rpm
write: 2000; rpm
